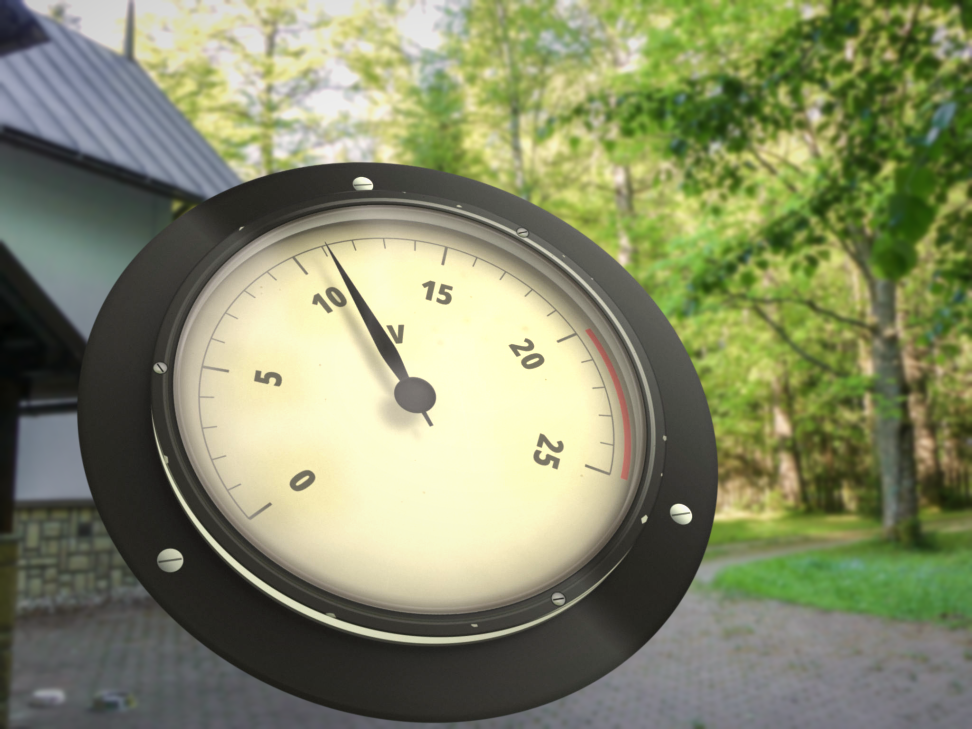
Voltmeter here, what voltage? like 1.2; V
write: 11; V
